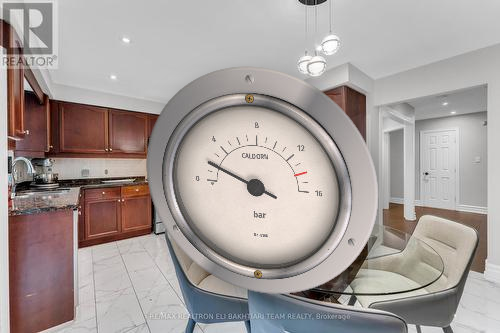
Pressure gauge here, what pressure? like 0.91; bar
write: 2; bar
